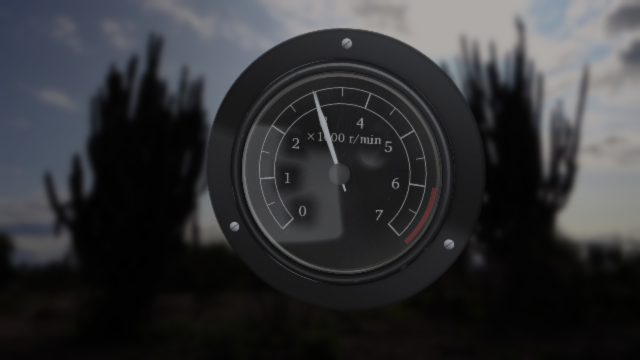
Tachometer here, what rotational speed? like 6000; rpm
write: 3000; rpm
